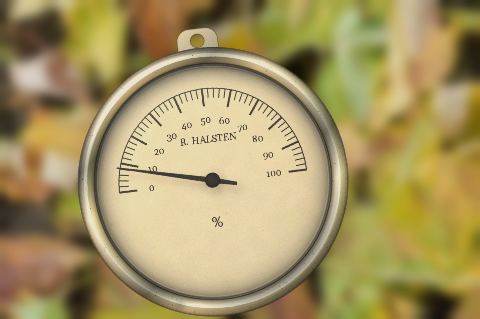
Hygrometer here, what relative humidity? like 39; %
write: 8; %
